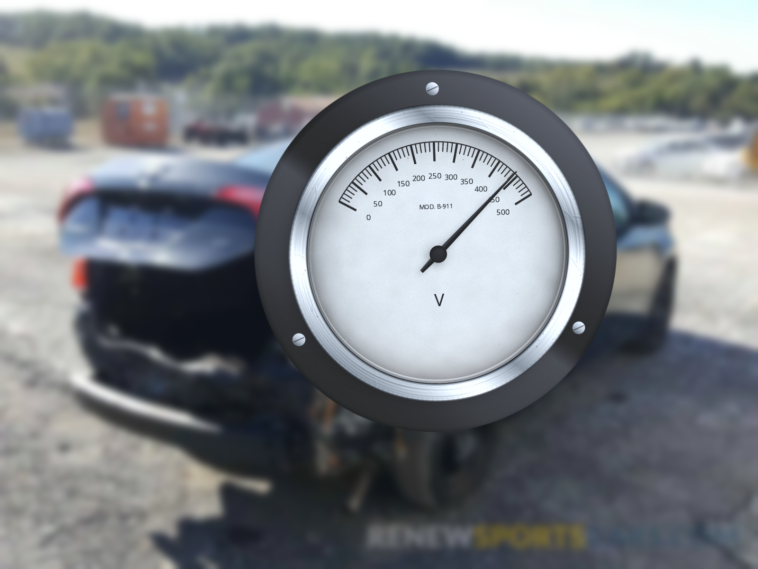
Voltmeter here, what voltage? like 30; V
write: 440; V
